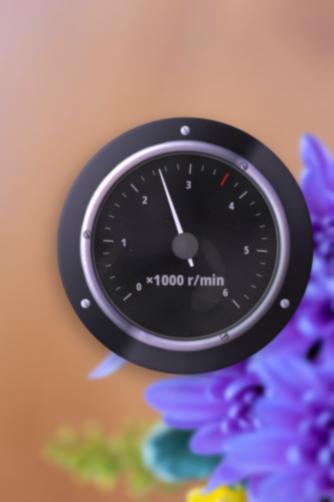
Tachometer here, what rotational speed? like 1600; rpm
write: 2500; rpm
